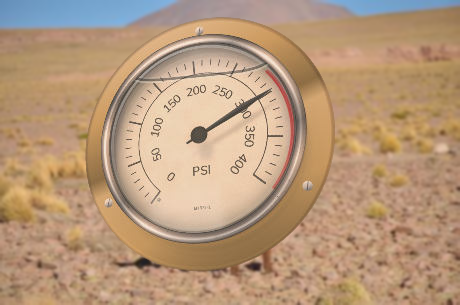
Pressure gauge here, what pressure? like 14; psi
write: 300; psi
